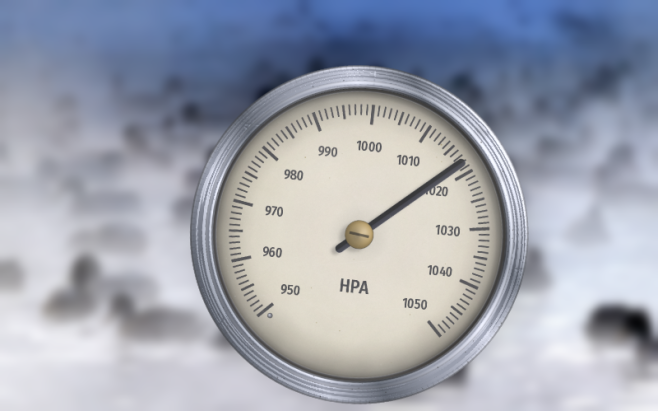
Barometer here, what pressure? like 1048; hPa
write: 1018; hPa
